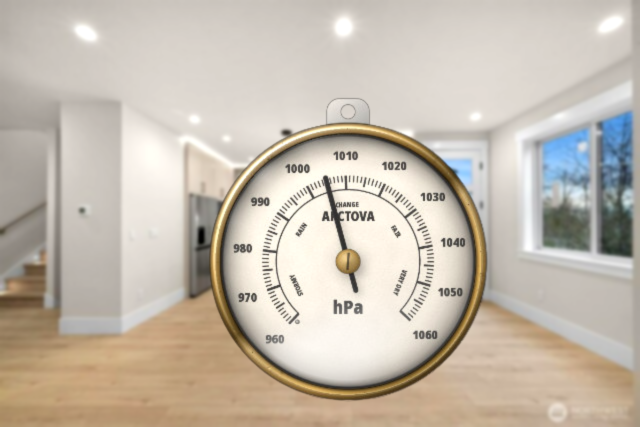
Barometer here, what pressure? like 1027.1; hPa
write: 1005; hPa
